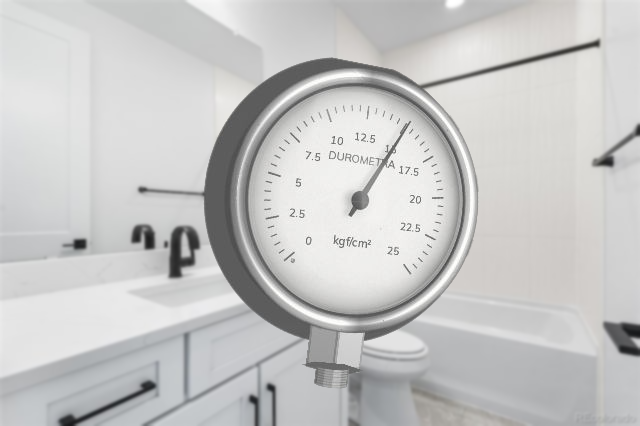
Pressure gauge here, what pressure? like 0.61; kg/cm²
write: 15; kg/cm²
